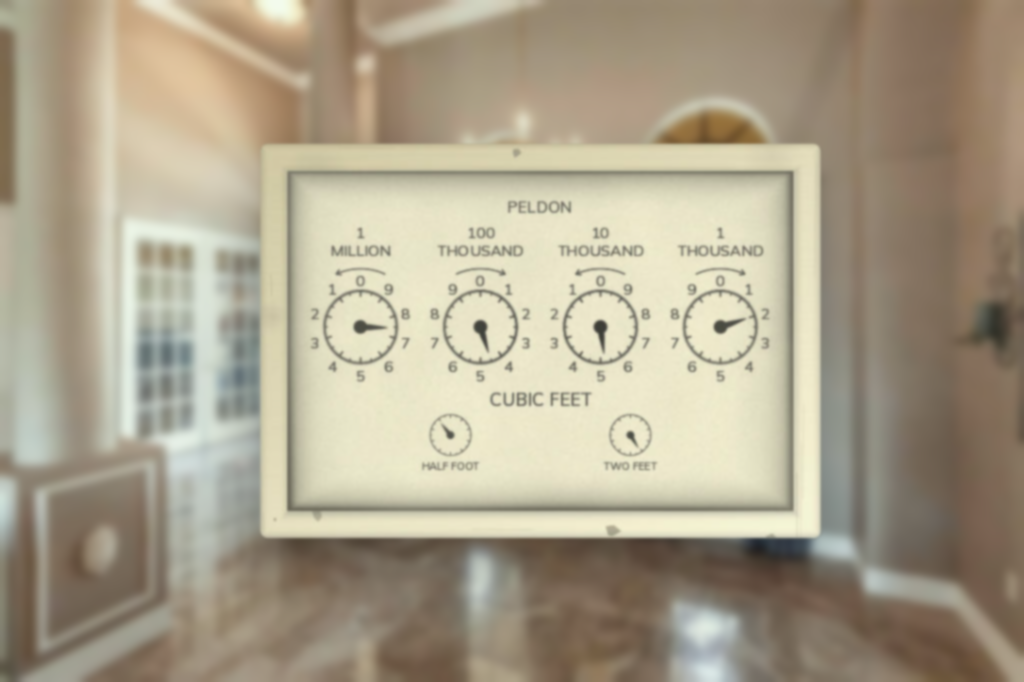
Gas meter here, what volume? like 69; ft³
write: 745200; ft³
